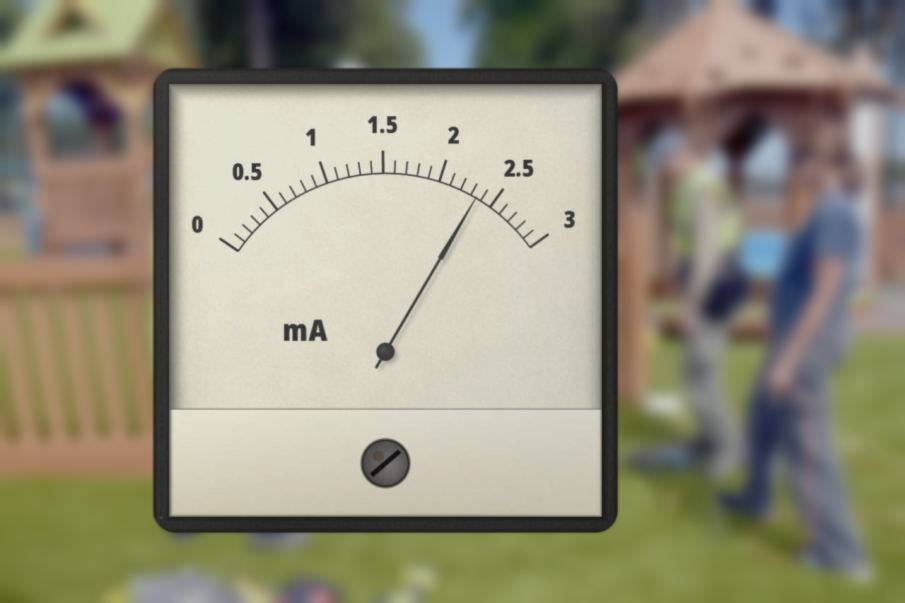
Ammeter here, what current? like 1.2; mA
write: 2.35; mA
